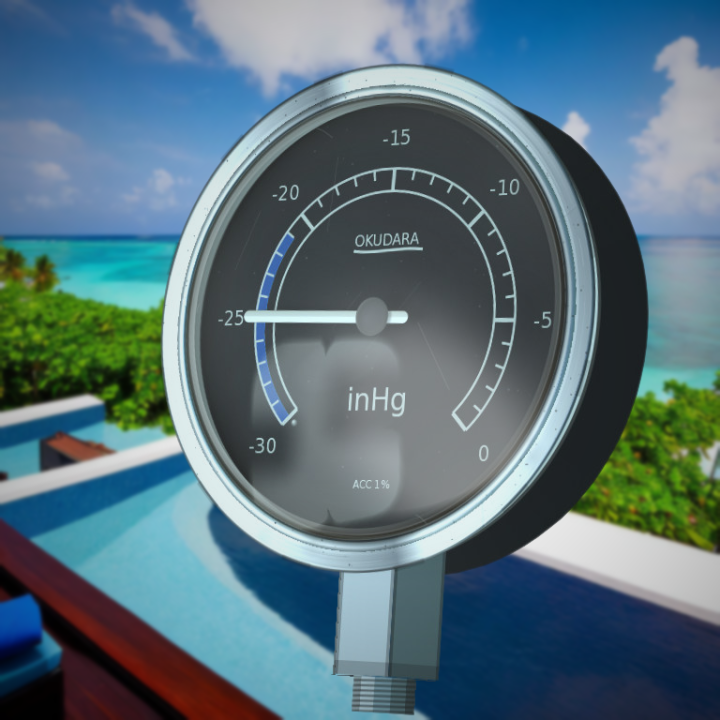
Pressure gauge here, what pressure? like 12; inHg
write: -25; inHg
